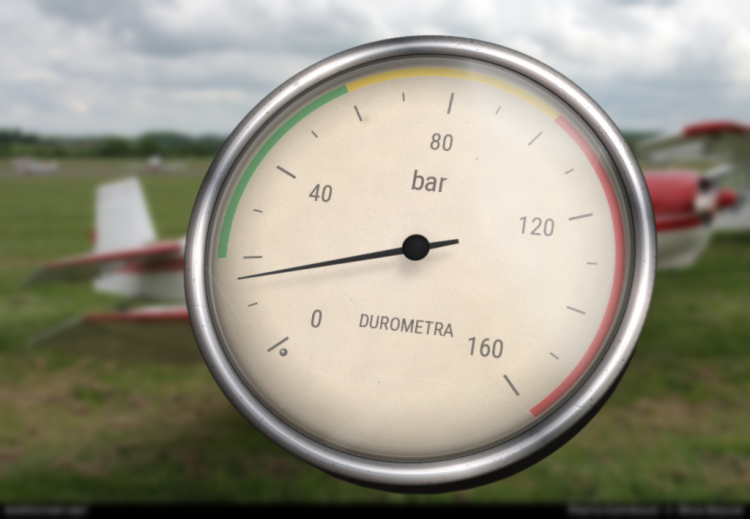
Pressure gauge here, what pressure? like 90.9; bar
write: 15; bar
